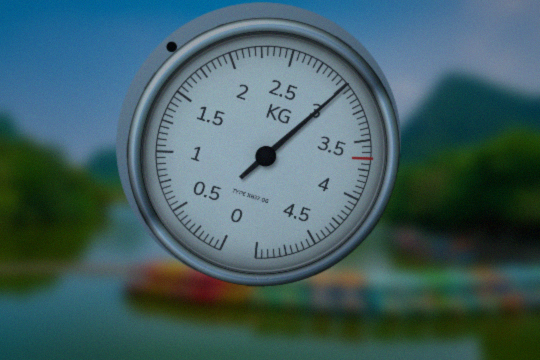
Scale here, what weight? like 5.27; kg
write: 3; kg
